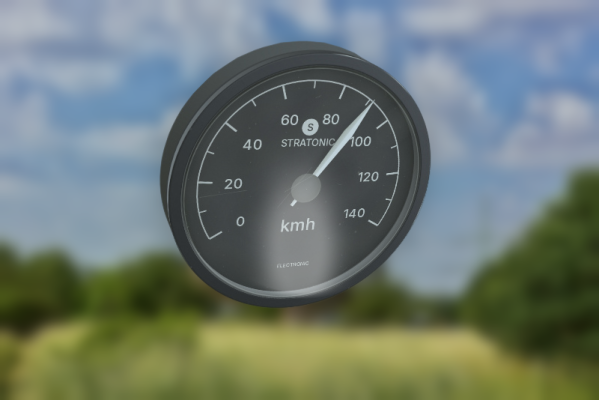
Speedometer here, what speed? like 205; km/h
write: 90; km/h
